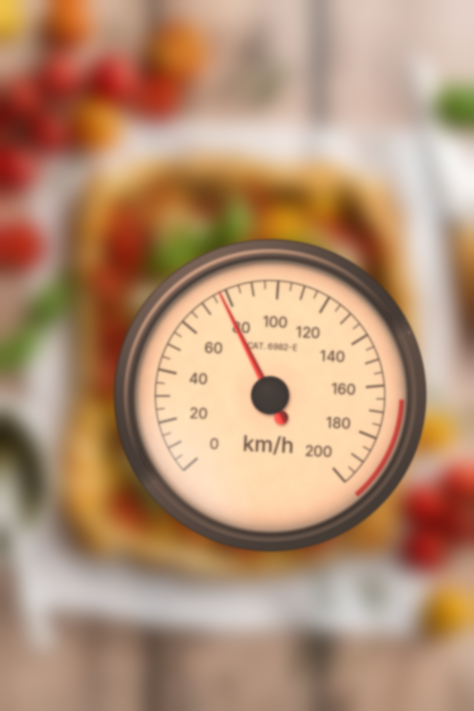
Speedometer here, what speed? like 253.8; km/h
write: 77.5; km/h
